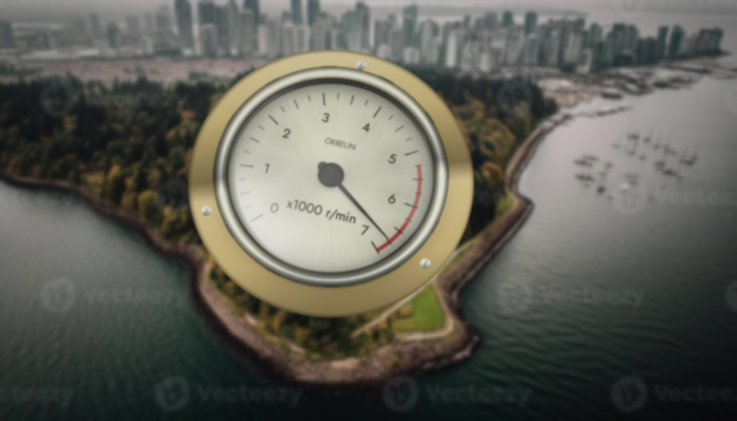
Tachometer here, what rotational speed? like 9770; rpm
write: 6750; rpm
